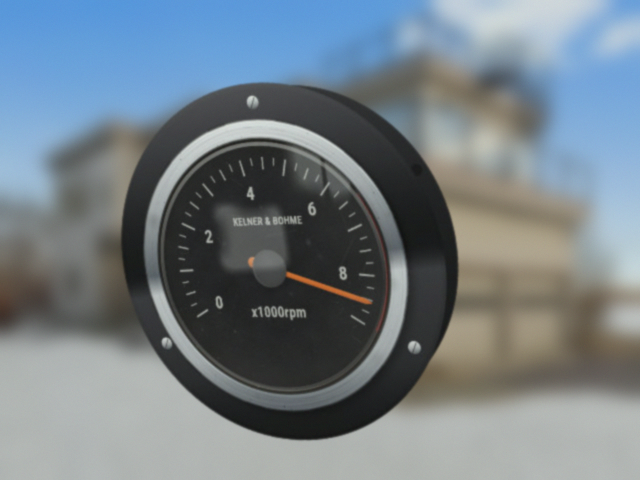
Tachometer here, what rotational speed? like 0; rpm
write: 8500; rpm
